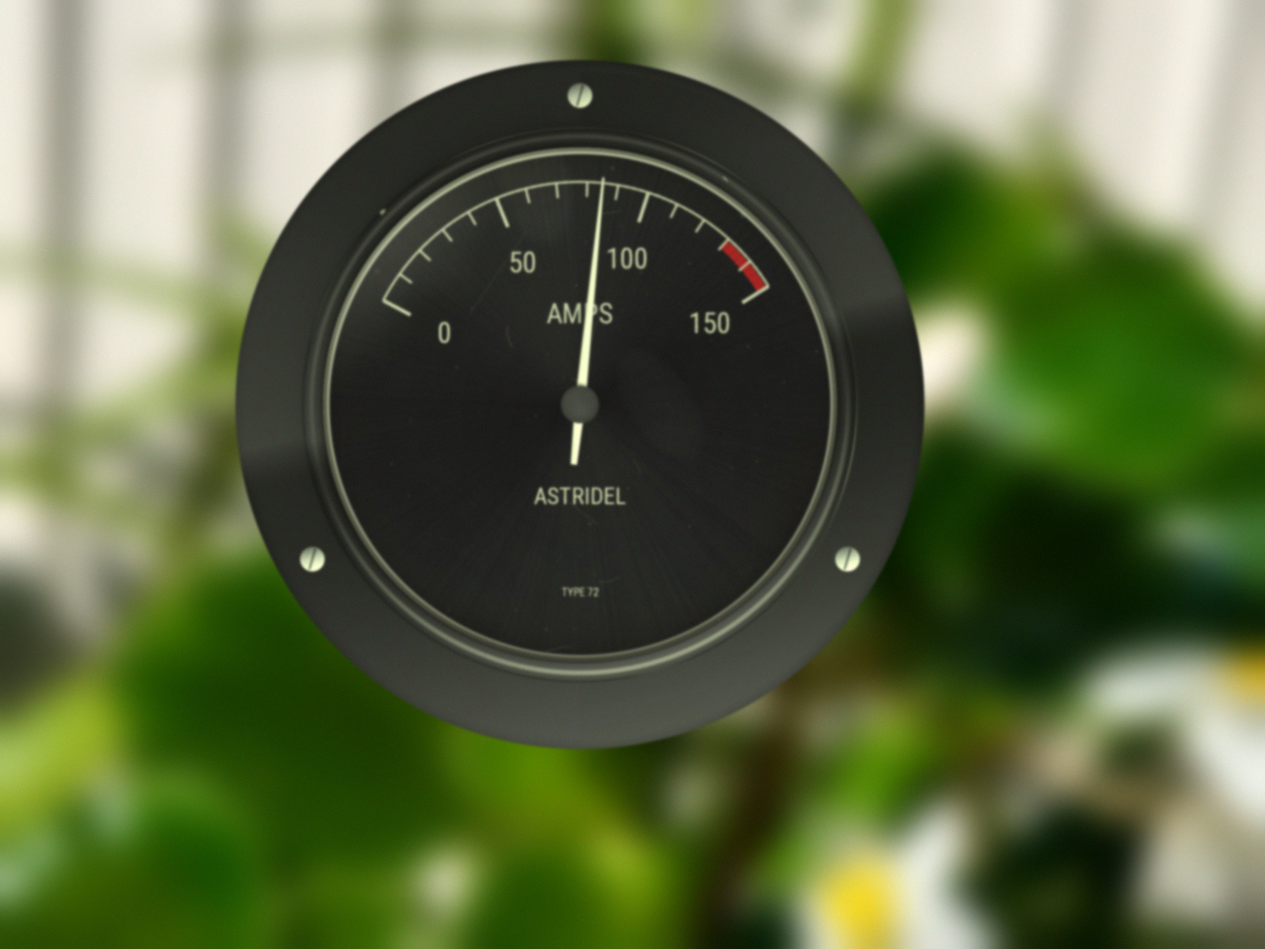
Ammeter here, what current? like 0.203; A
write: 85; A
